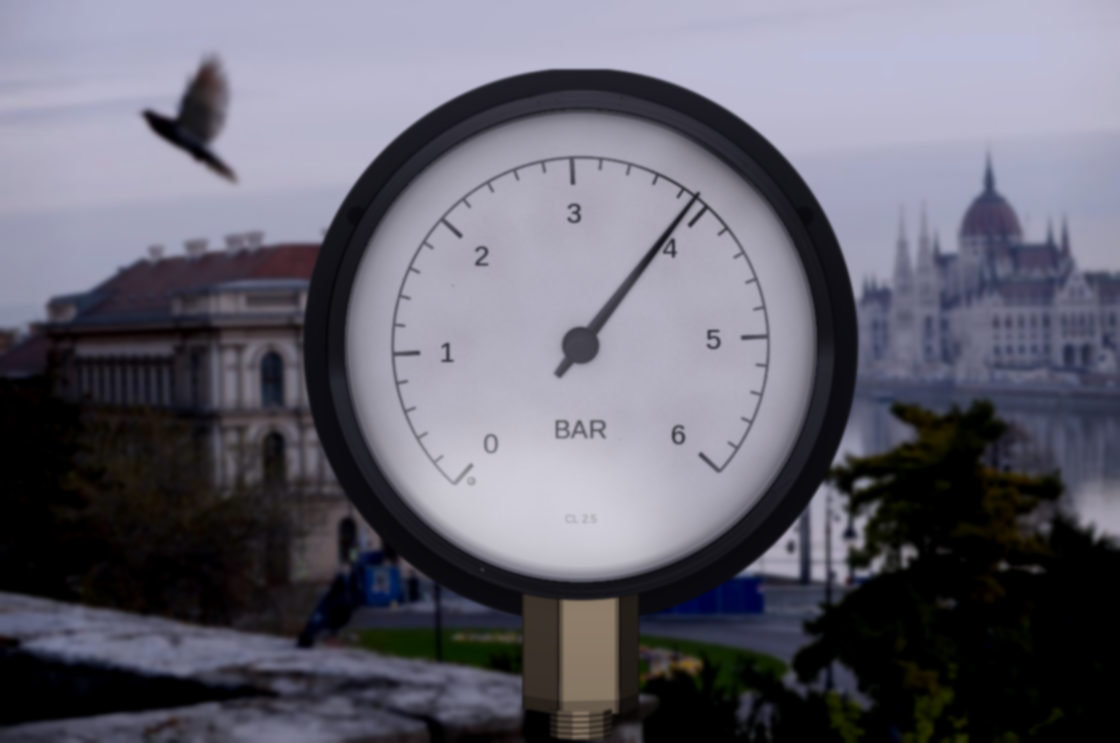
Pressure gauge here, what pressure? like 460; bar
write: 3.9; bar
